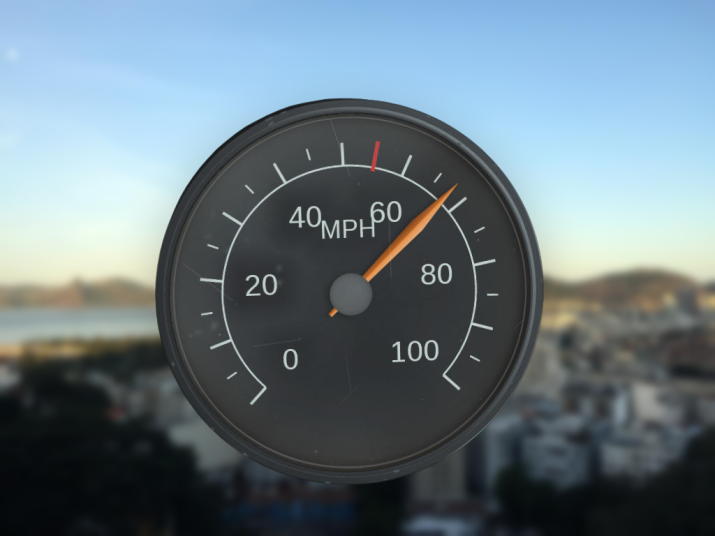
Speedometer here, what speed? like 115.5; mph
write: 67.5; mph
